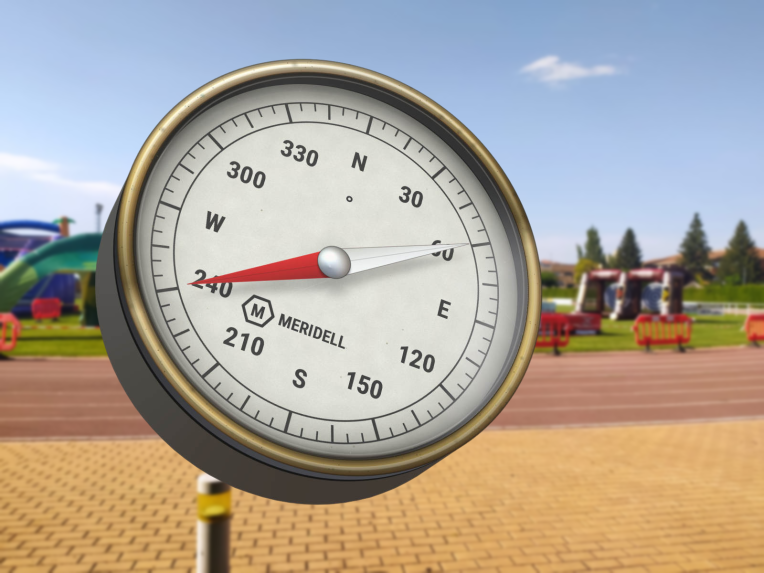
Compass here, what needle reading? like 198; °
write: 240; °
